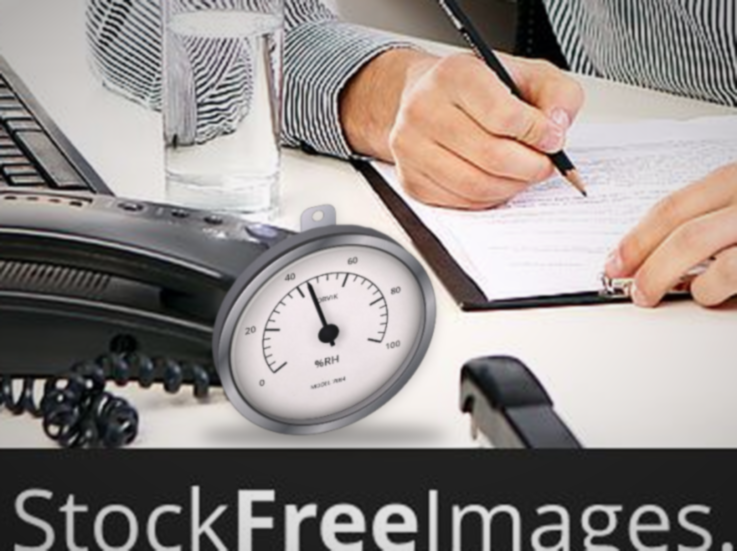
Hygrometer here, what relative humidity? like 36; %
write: 44; %
